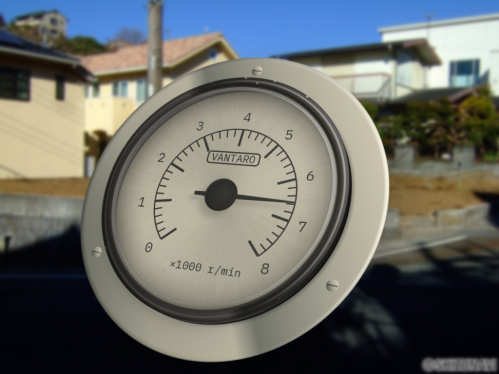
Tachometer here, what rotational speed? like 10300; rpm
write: 6600; rpm
